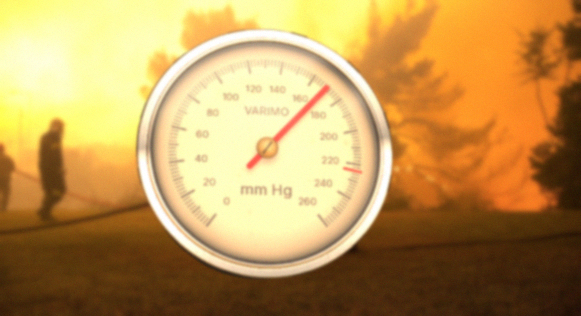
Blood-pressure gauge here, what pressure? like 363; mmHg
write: 170; mmHg
